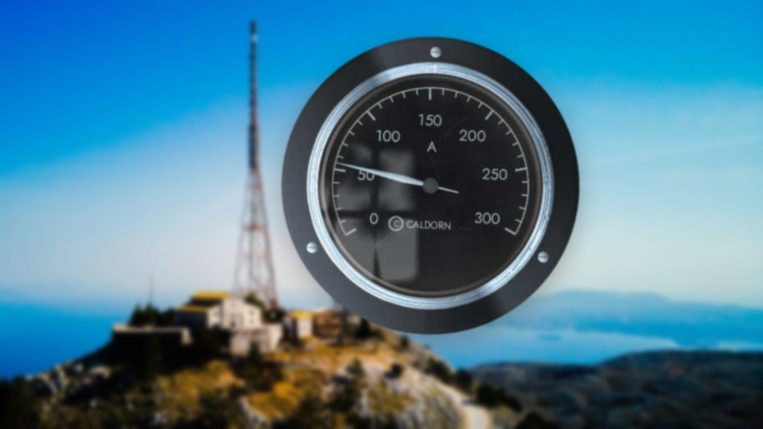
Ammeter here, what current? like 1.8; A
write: 55; A
